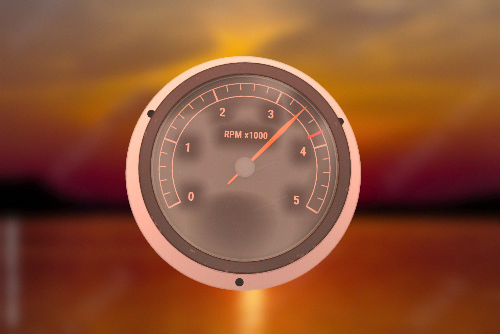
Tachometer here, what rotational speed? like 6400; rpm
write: 3400; rpm
